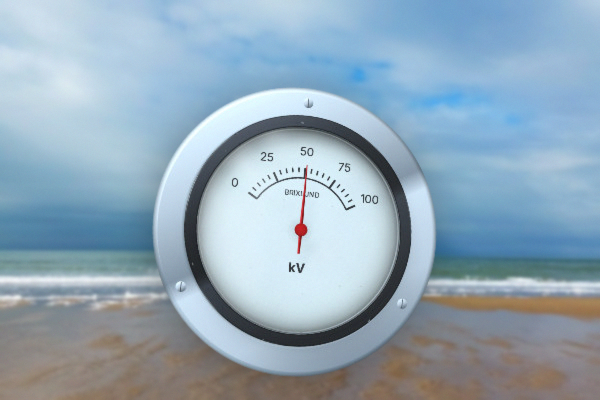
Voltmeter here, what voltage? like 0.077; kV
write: 50; kV
